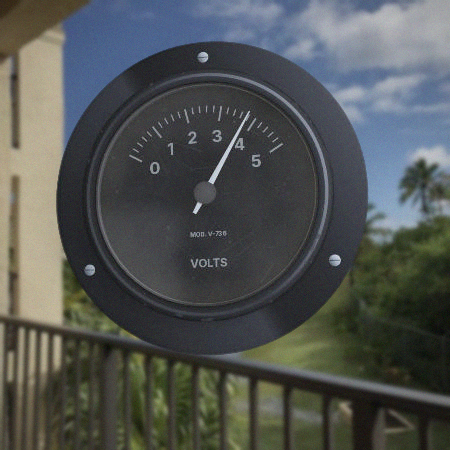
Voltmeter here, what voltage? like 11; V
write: 3.8; V
